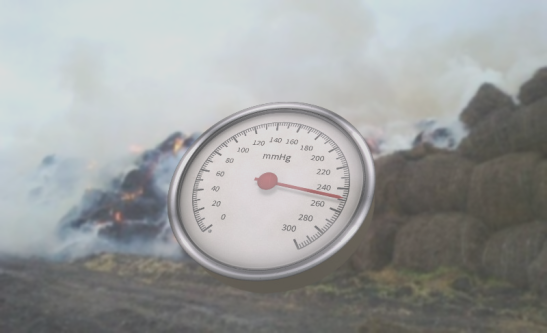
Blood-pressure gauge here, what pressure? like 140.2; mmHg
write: 250; mmHg
